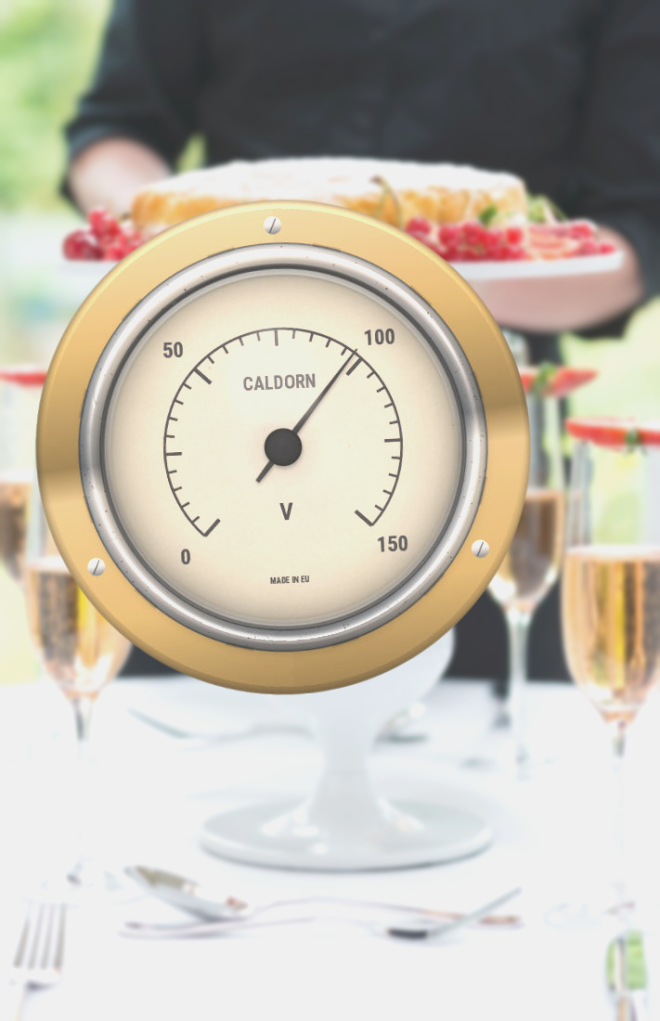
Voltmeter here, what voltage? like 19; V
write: 97.5; V
